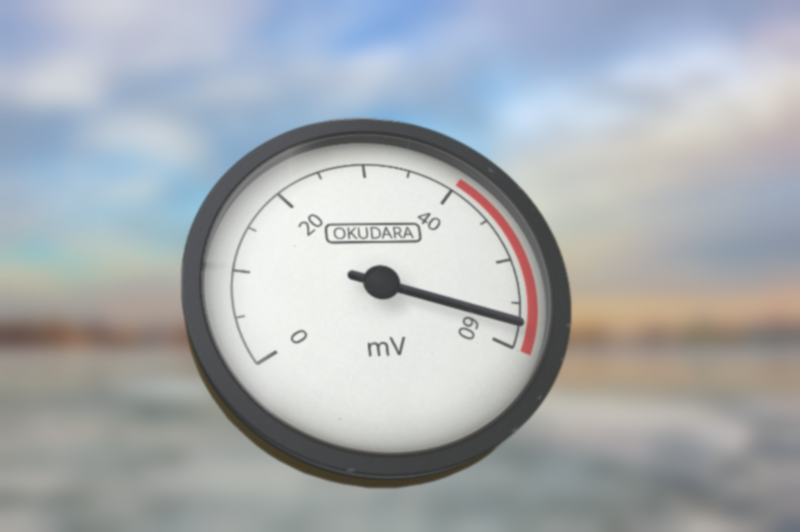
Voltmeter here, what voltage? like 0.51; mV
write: 57.5; mV
